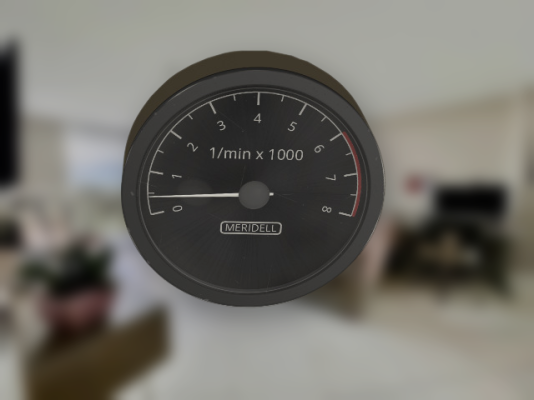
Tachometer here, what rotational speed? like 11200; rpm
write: 500; rpm
